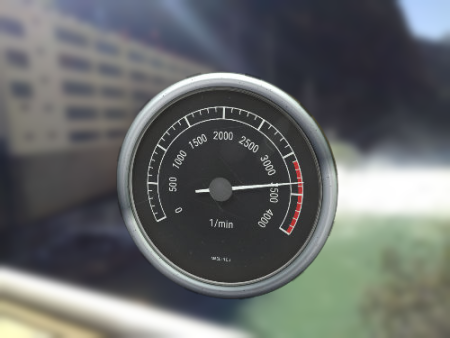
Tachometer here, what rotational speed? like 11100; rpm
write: 3350; rpm
